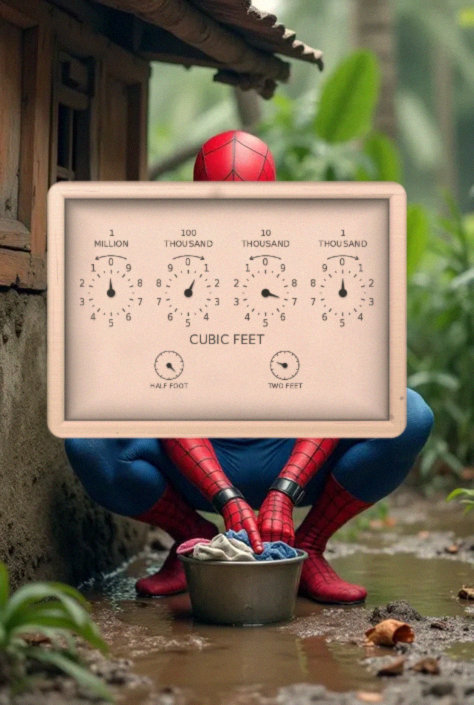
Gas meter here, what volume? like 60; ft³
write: 7000; ft³
